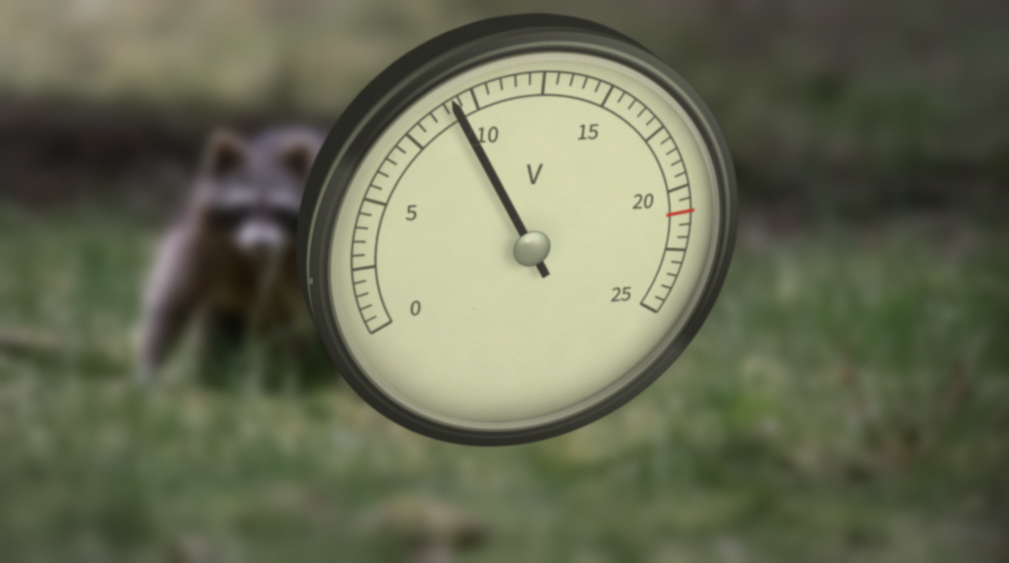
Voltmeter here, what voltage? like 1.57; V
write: 9.25; V
